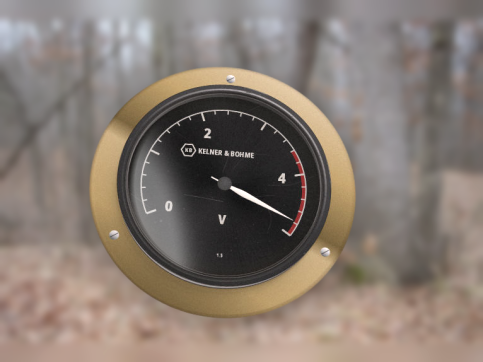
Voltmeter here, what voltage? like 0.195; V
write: 4.8; V
